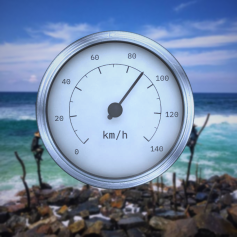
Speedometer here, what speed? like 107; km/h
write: 90; km/h
